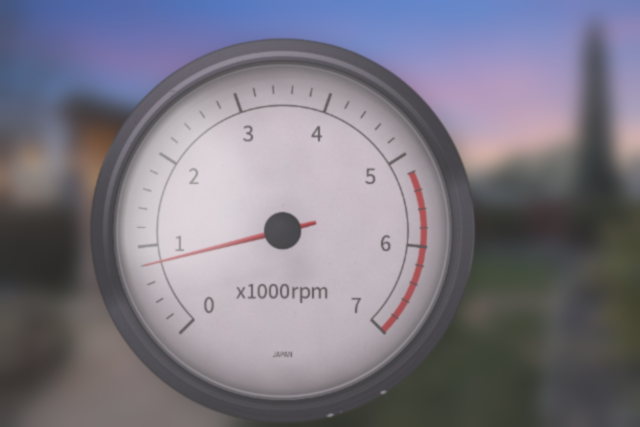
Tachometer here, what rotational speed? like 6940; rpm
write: 800; rpm
